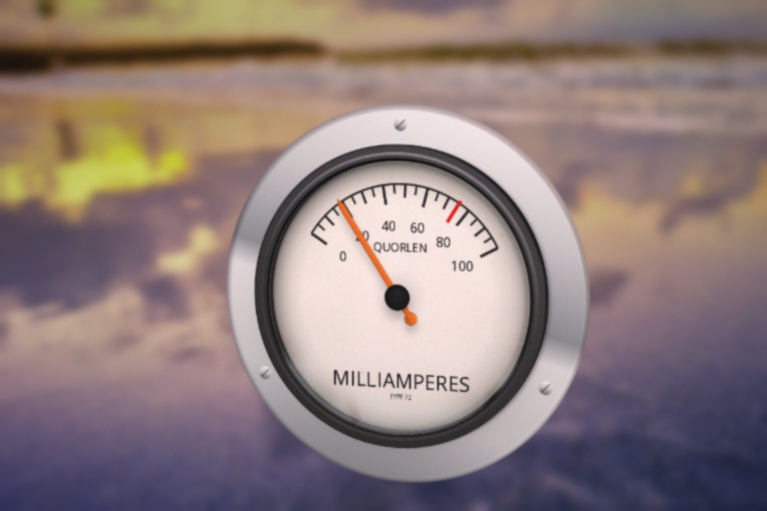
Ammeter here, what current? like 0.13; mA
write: 20; mA
